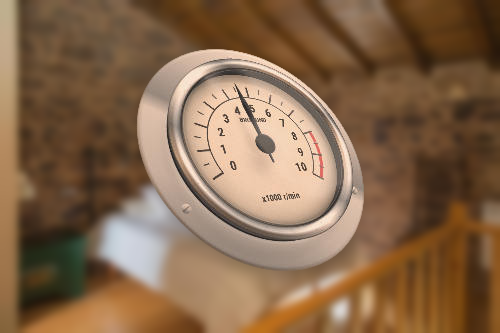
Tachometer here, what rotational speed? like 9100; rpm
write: 4500; rpm
